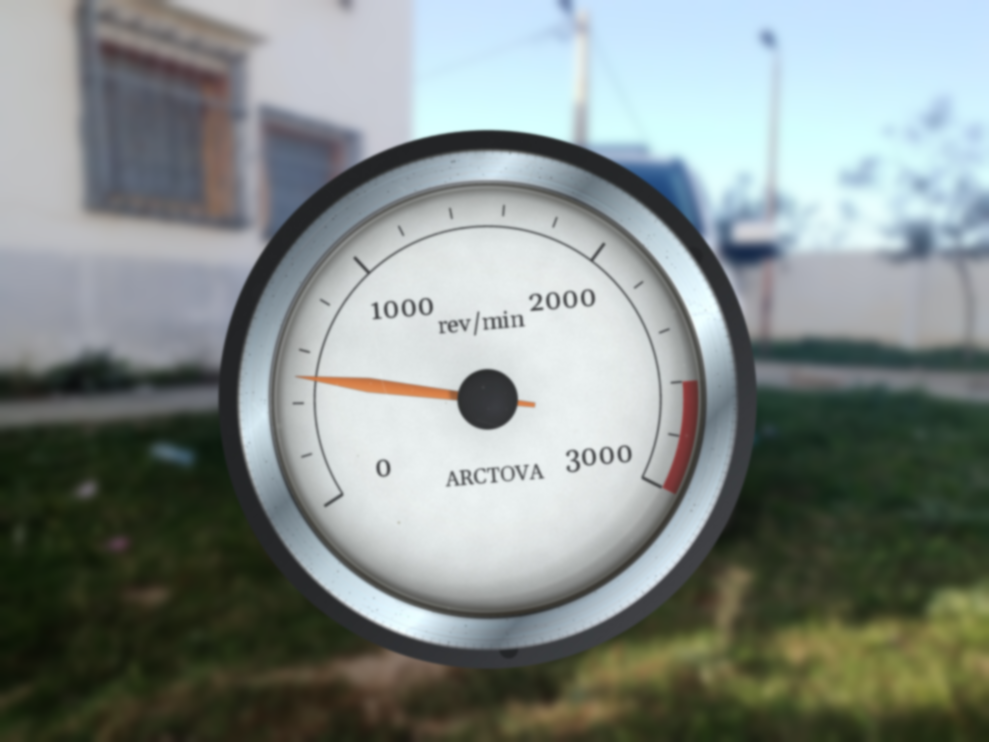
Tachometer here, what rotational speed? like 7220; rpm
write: 500; rpm
